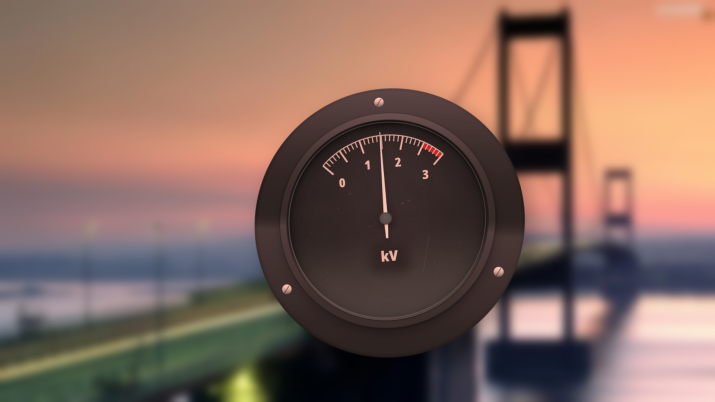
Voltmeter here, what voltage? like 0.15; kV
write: 1.5; kV
